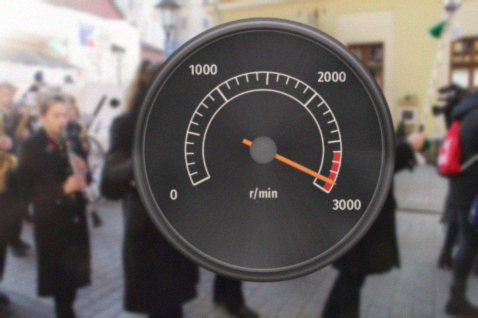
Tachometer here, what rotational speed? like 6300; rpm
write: 2900; rpm
